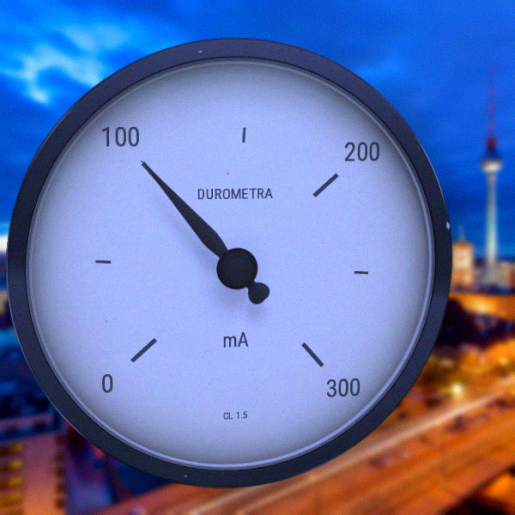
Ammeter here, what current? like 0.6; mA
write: 100; mA
